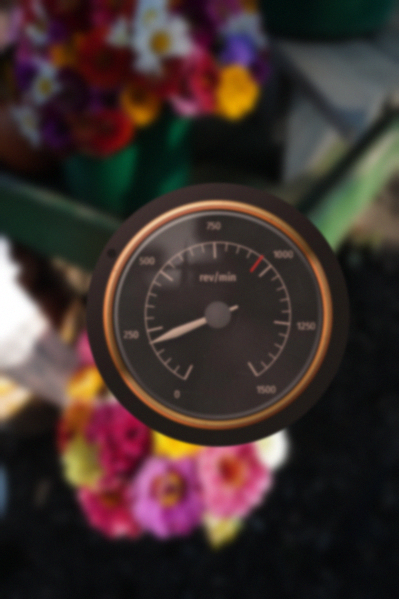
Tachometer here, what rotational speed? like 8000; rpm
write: 200; rpm
